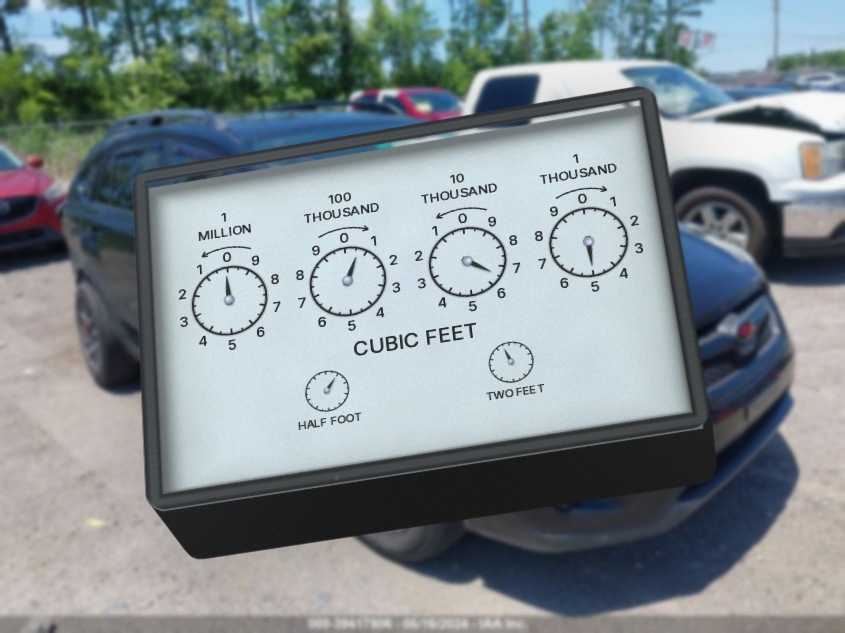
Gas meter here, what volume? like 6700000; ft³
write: 6500; ft³
